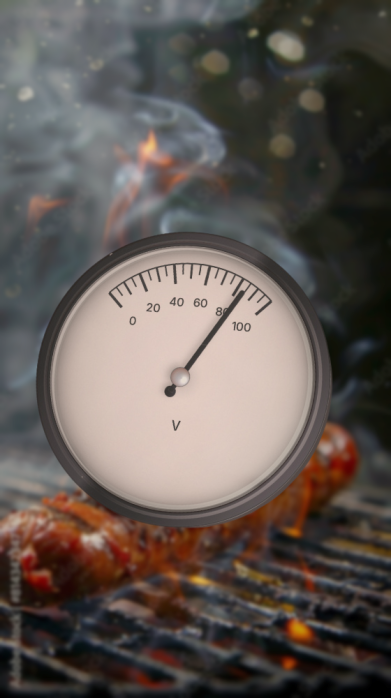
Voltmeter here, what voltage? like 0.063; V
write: 85; V
